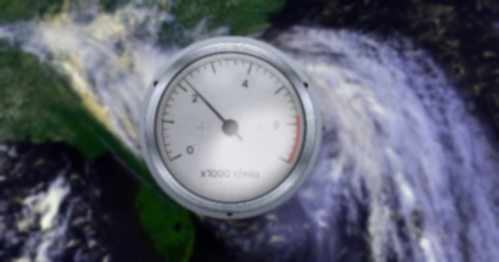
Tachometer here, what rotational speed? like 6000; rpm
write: 2200; rpm
